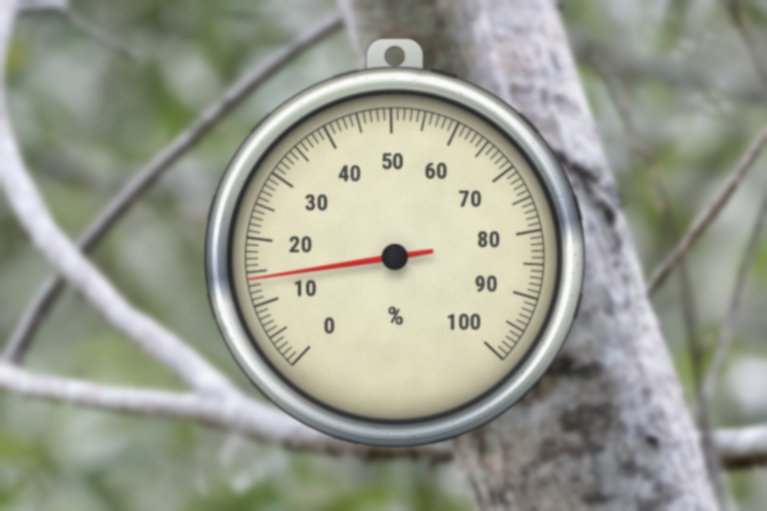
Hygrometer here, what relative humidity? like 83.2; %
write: 14; %
